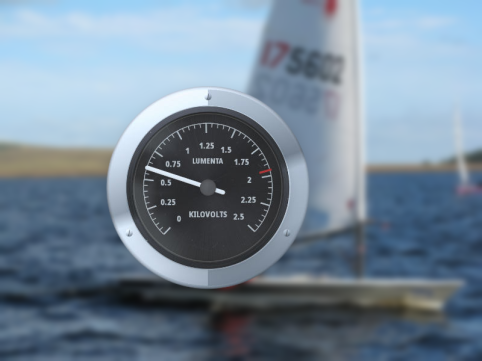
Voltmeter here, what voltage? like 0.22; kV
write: 0.6; kV
